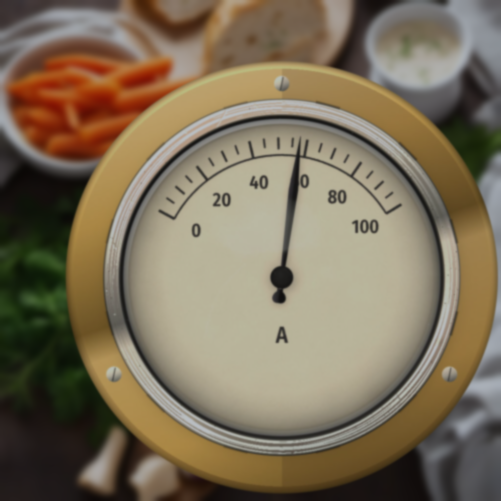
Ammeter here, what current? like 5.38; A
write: 57.5; A
